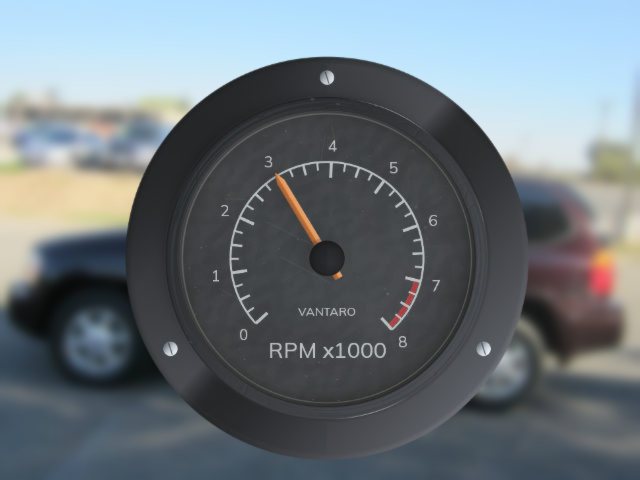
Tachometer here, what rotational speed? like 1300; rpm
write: 3000; rpm
